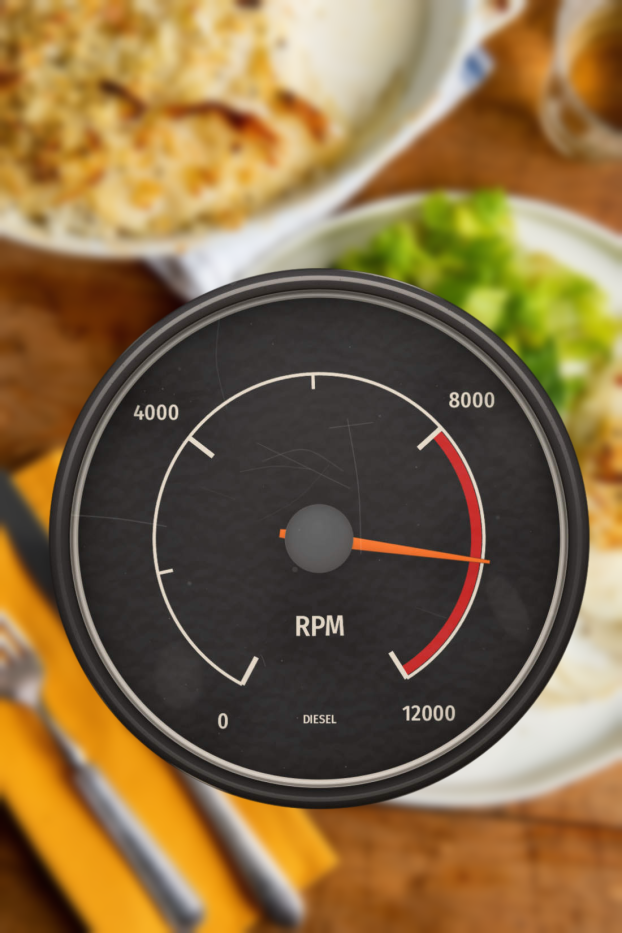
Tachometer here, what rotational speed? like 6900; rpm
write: 10000; rpm
